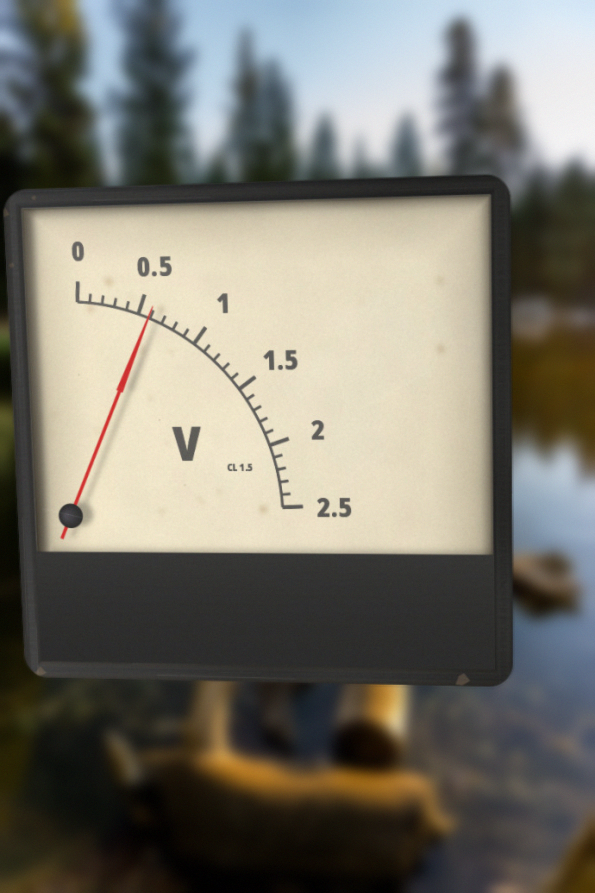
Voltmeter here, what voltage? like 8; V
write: 0.6; V
